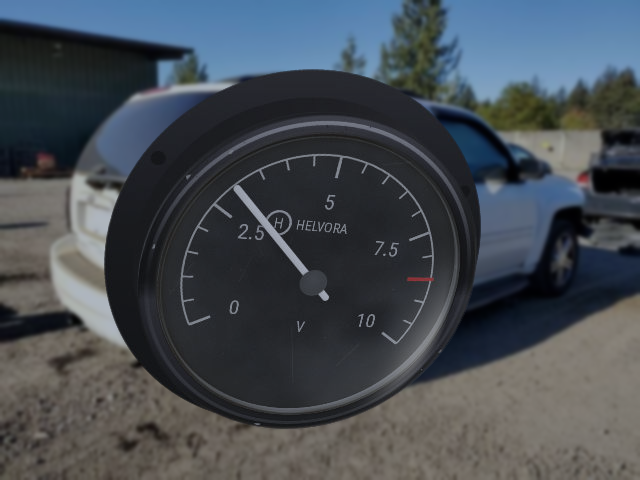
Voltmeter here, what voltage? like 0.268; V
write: 3; V
